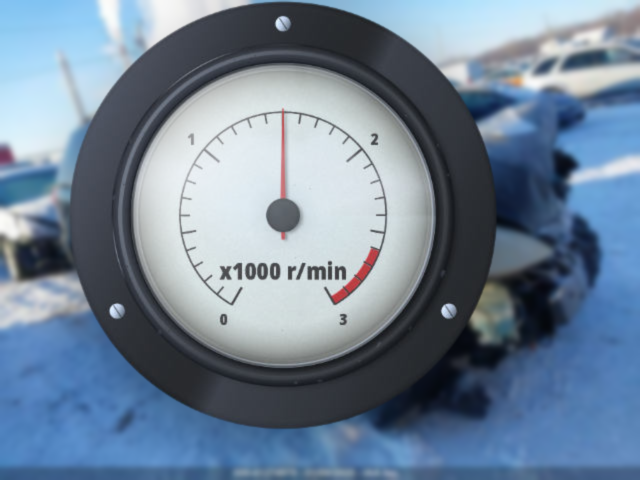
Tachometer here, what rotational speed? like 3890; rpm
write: 1500; rpm
